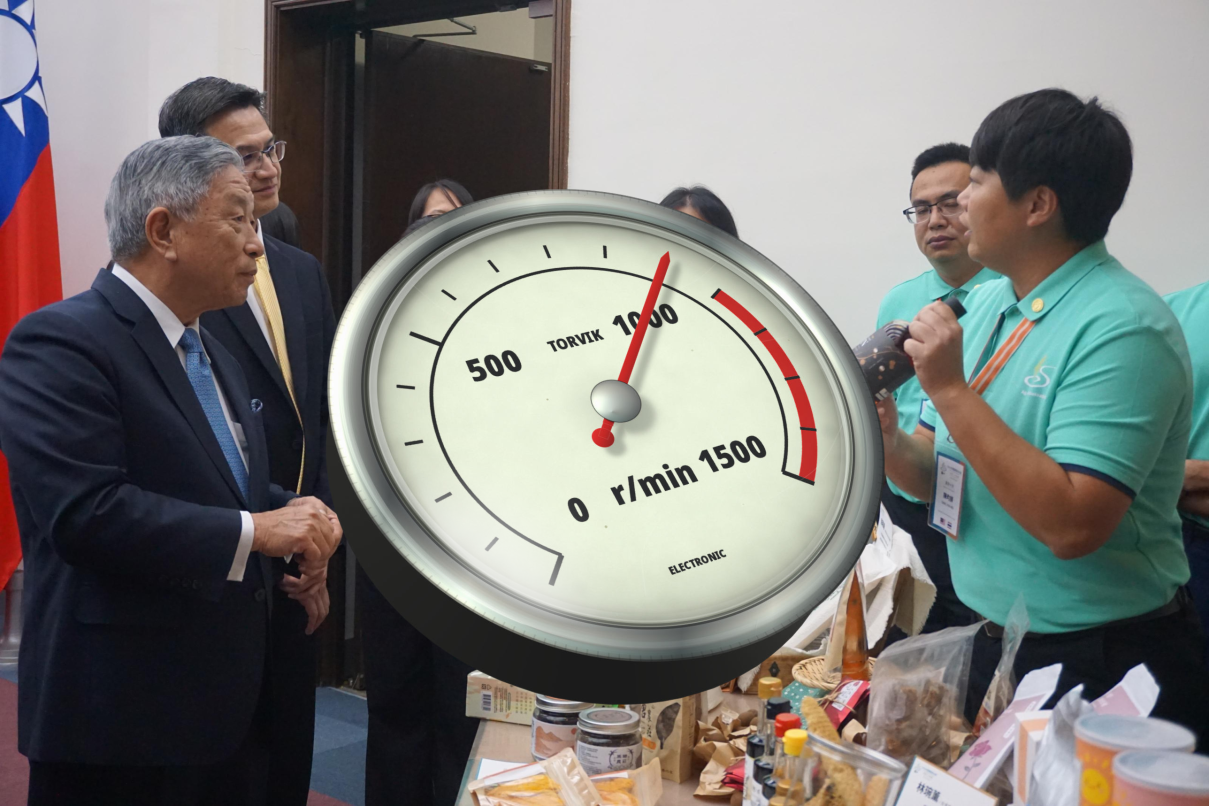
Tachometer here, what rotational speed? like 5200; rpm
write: 1000; rpm
